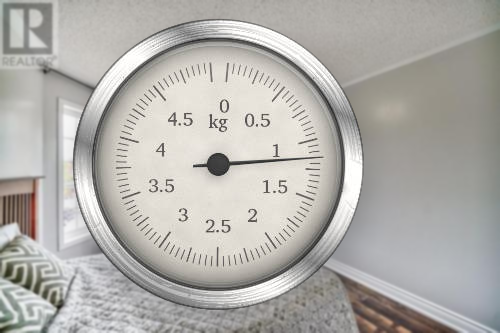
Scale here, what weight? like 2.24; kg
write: 1.15; kg
